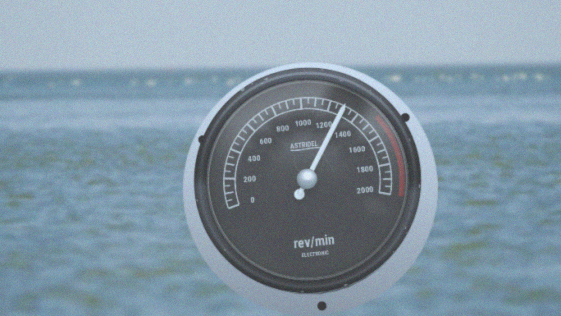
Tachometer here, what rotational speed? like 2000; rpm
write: 1300; rpm
